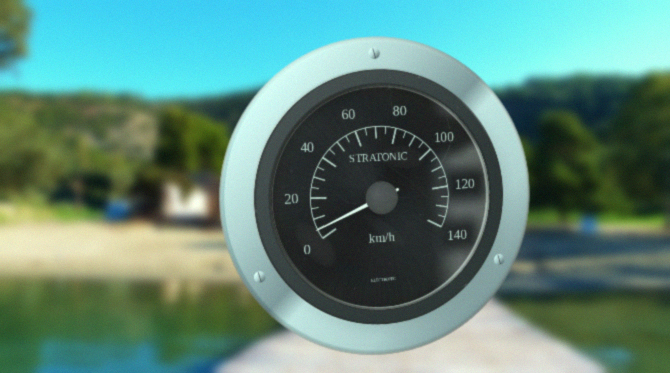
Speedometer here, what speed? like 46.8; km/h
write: 5; km/h
